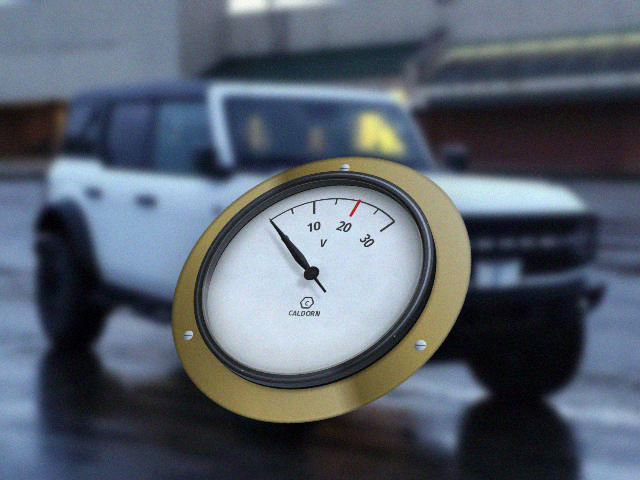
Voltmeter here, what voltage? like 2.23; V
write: 0; V
